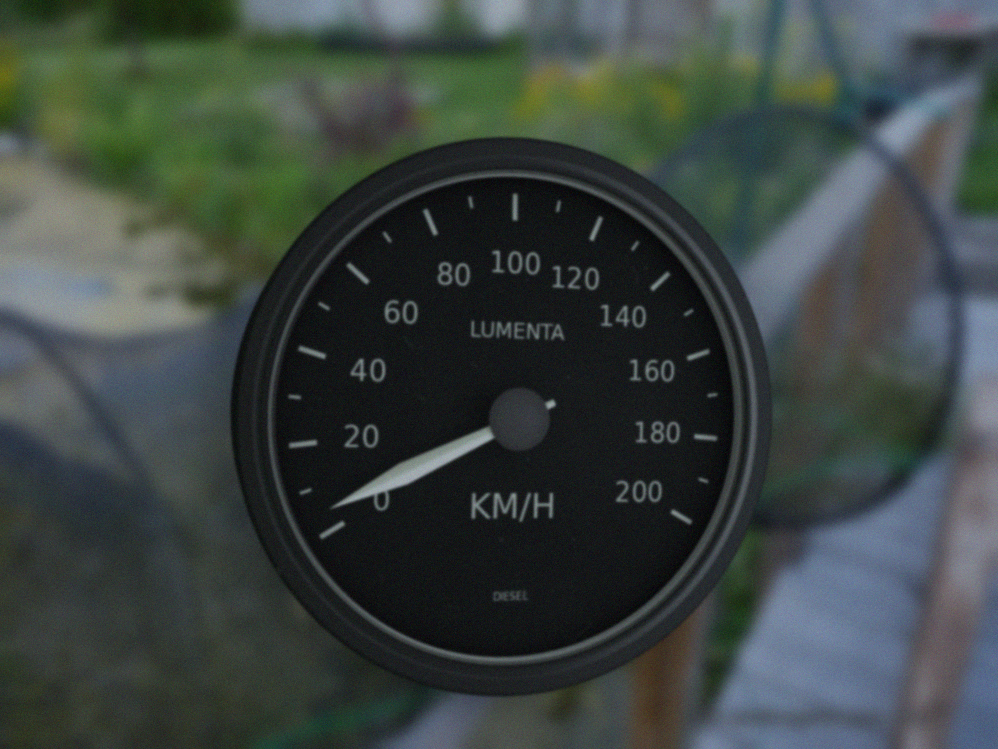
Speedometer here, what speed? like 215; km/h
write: 5; km/h
